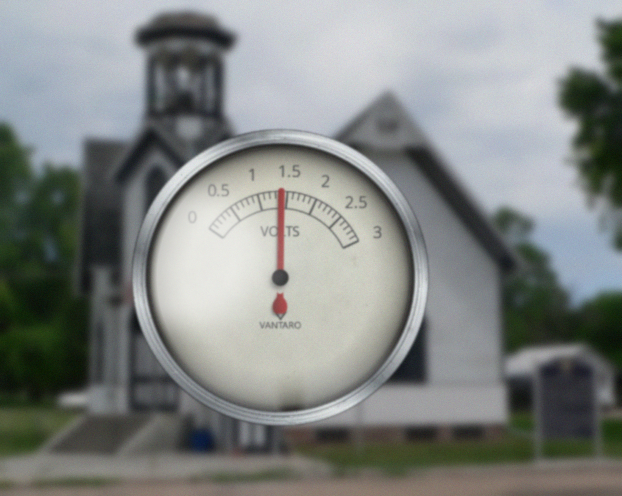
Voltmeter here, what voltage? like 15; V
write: 1.4; V
